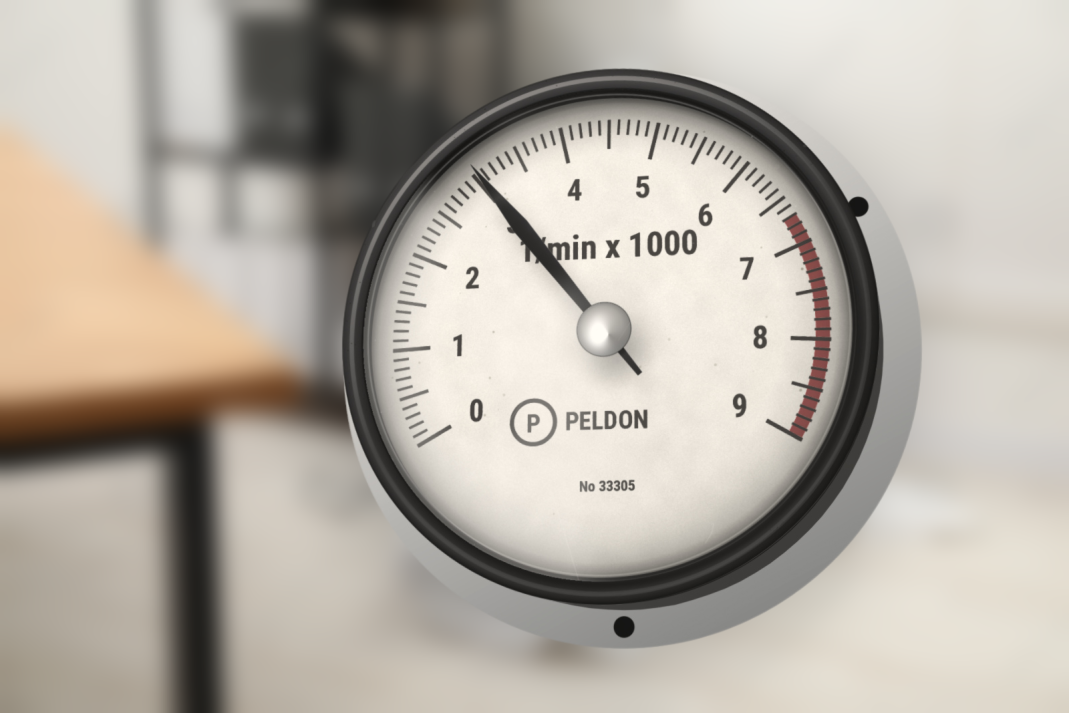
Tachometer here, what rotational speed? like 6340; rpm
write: 3050; rpm
